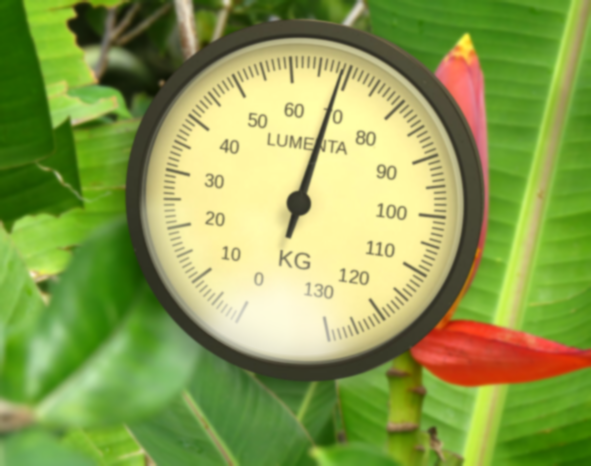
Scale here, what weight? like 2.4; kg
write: 69; kg
